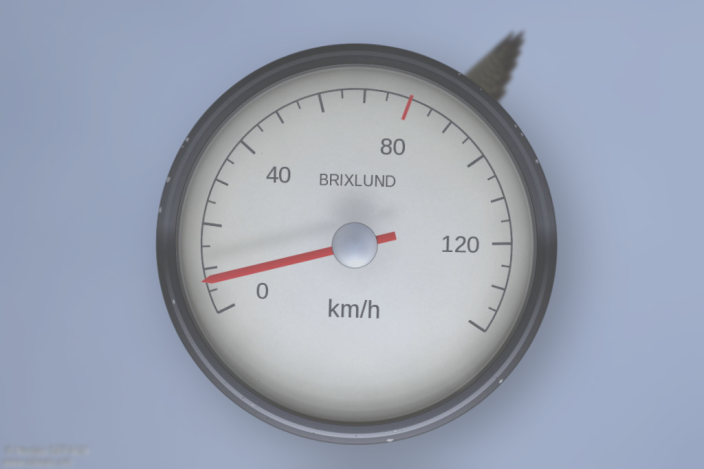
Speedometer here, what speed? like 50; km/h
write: 7.5; km/h
